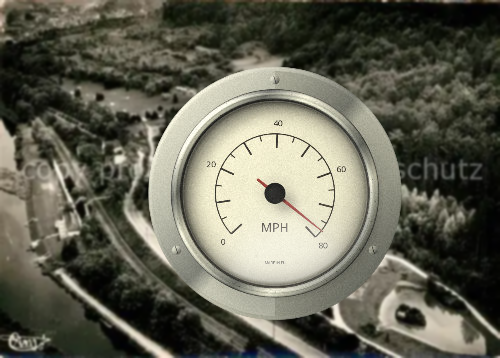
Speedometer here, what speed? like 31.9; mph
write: 77.5; mph
